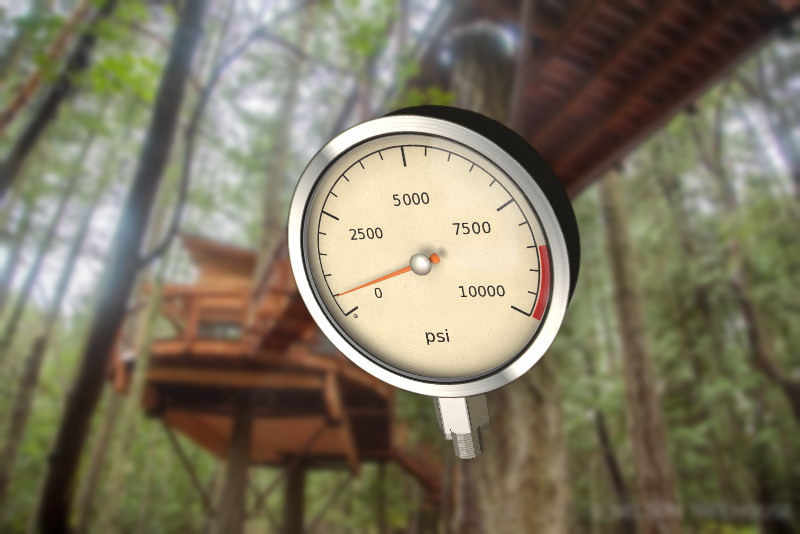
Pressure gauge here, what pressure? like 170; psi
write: 500; psi
